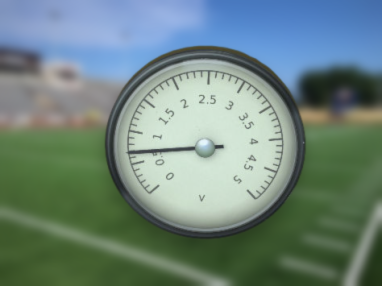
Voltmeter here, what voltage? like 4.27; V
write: 0.7; V
